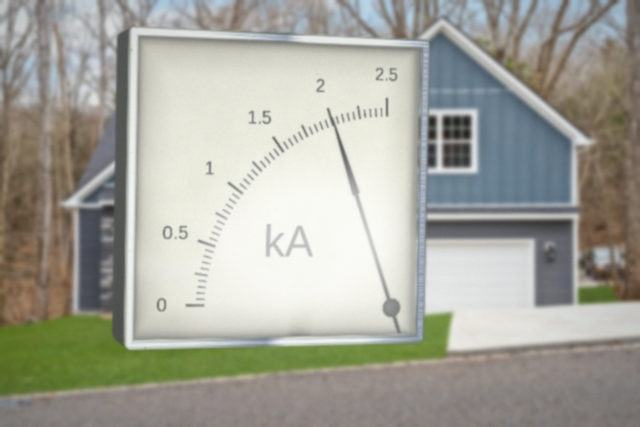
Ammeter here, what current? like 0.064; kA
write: 2; kA
